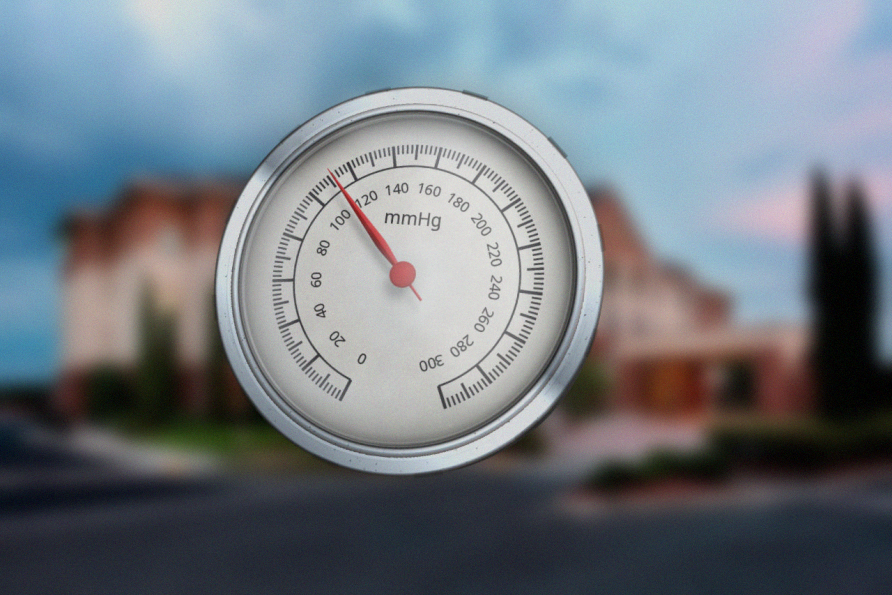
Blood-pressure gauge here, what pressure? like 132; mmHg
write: 112; mmHg
